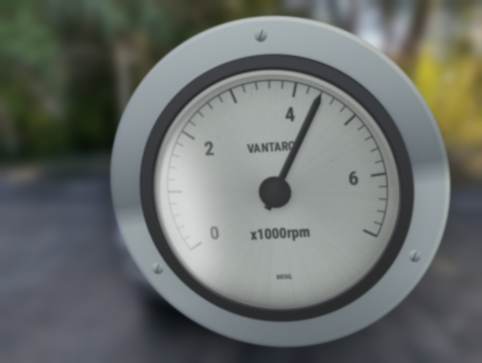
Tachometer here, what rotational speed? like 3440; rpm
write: 4400; rpm
